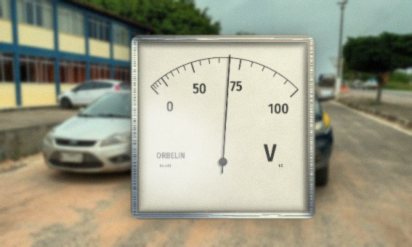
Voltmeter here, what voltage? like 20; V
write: 70; V
